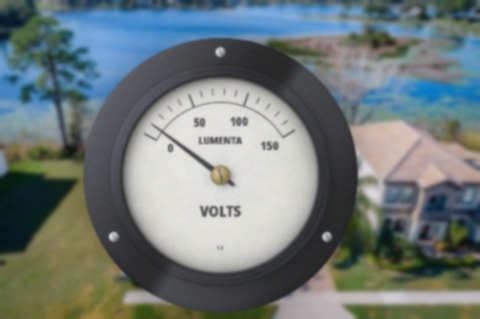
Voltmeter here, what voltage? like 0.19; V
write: 10; V
